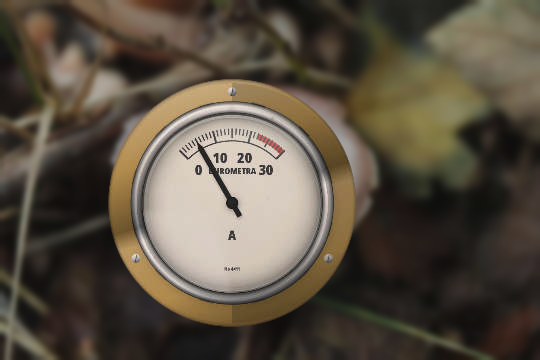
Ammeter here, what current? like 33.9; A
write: 5; A
